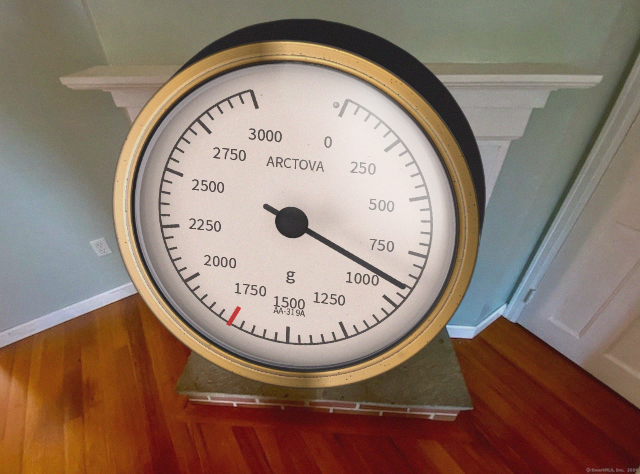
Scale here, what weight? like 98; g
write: 900; g
